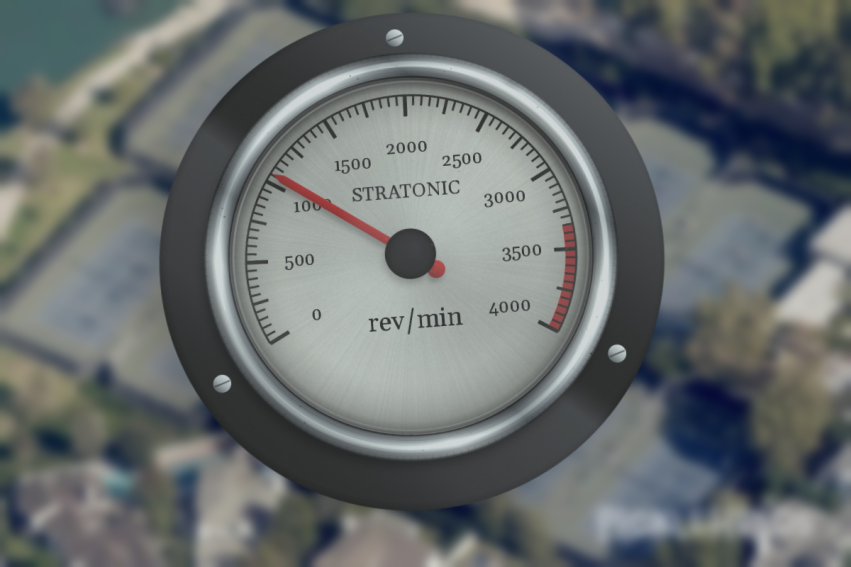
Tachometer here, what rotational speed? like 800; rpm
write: 1050; rpm
